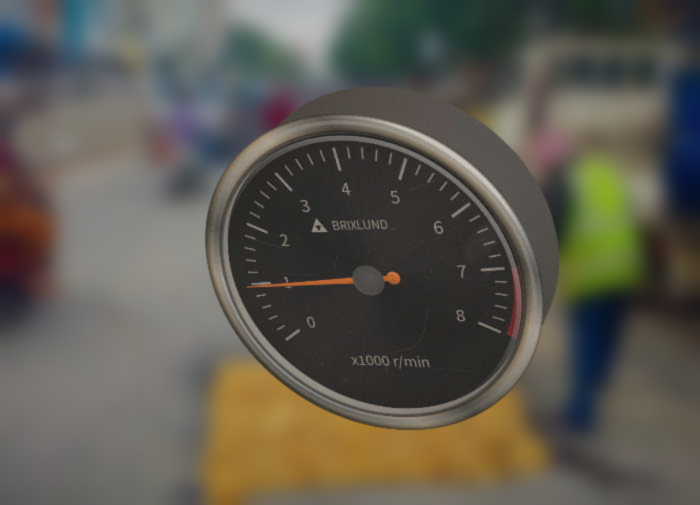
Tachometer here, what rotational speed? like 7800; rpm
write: 1000; rpm
